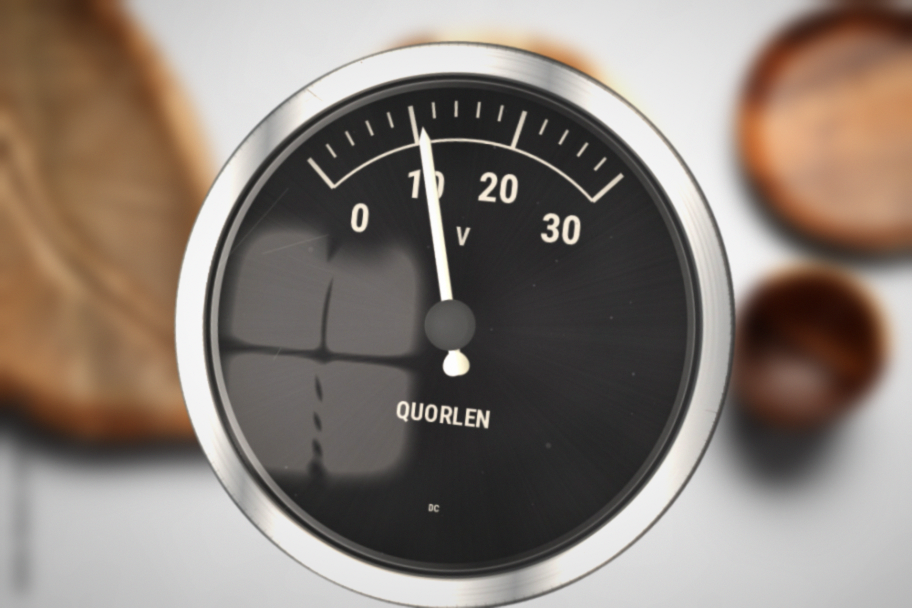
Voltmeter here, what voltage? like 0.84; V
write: 11; V
